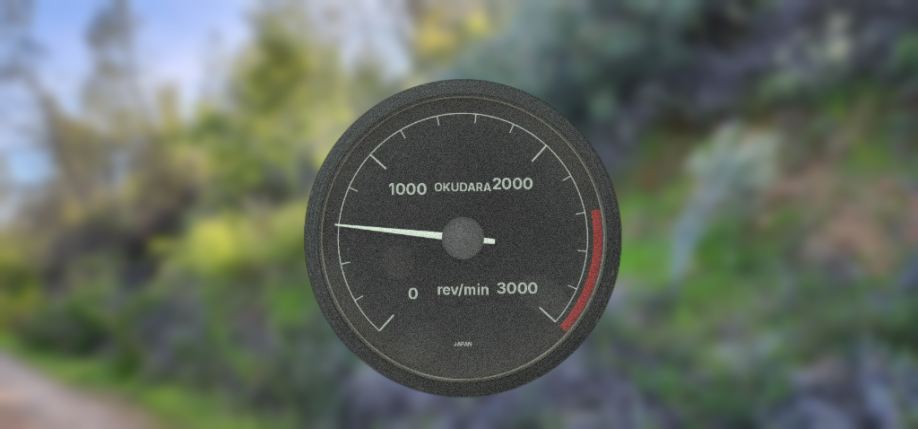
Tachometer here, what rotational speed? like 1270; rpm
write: 600; rpm
